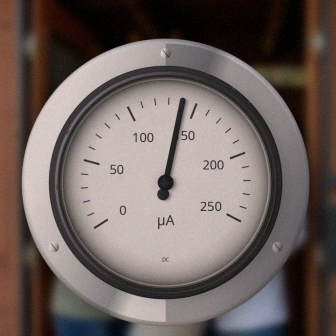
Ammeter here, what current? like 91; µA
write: 140; µA
